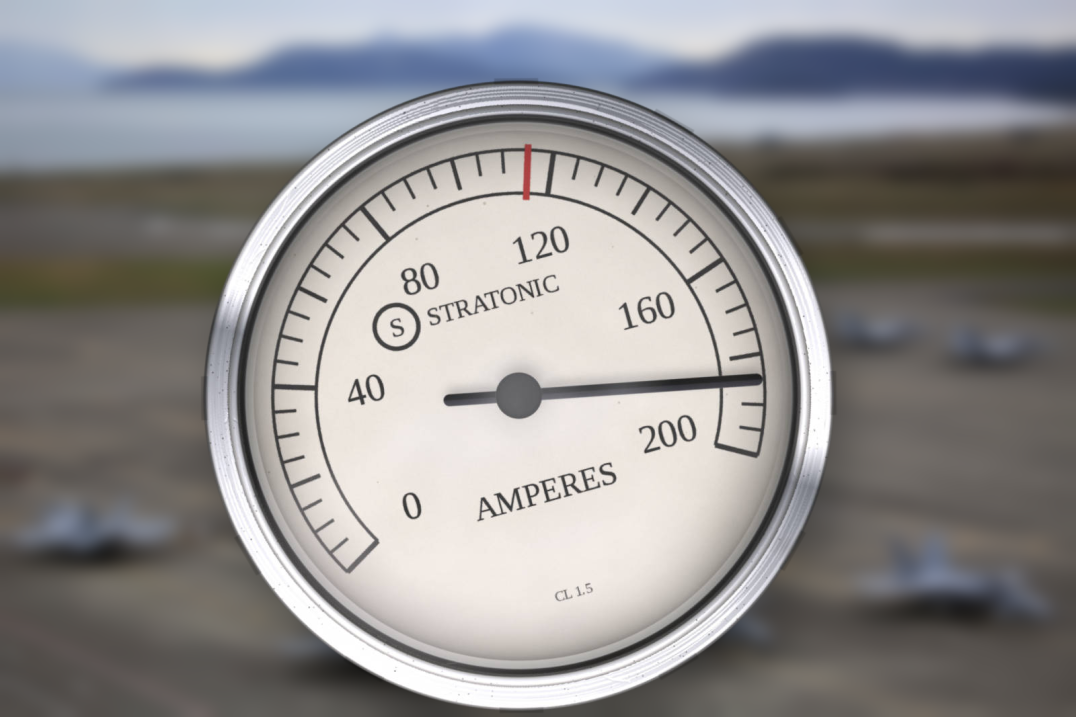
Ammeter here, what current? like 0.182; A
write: 185; A
